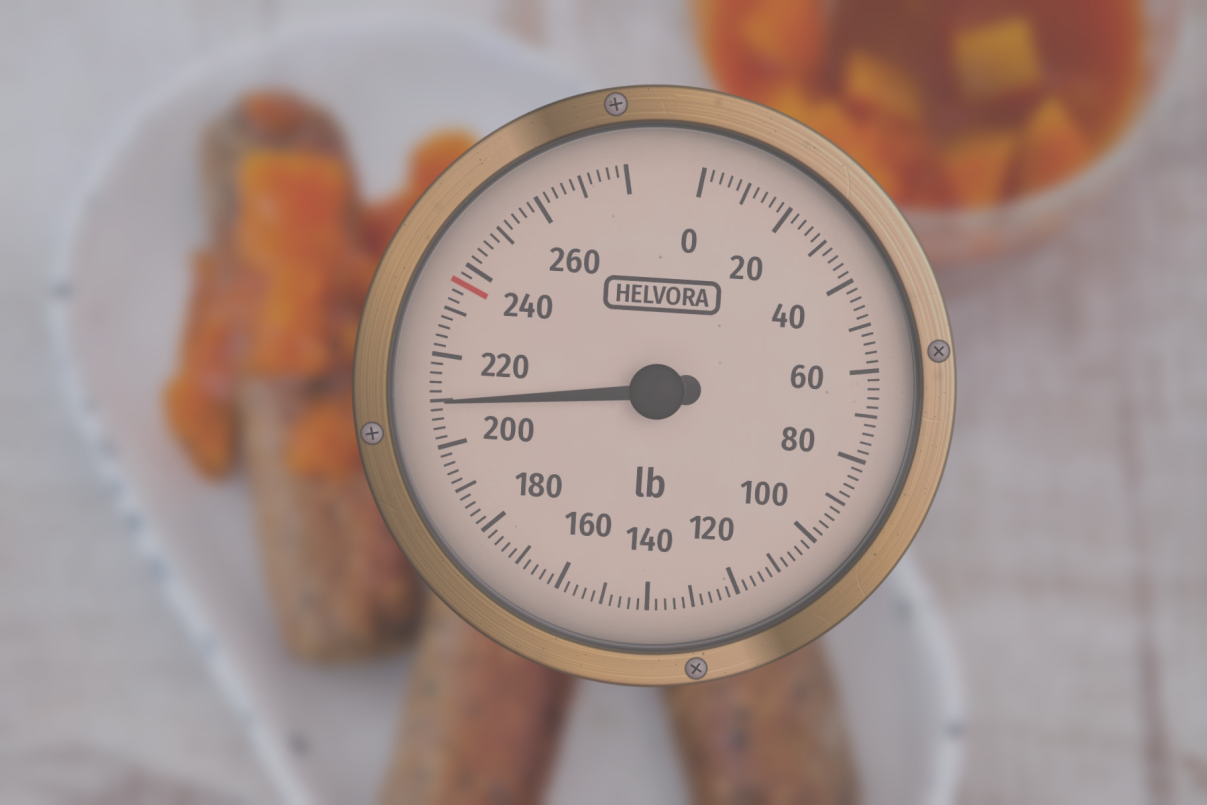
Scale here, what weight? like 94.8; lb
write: 210; lb
